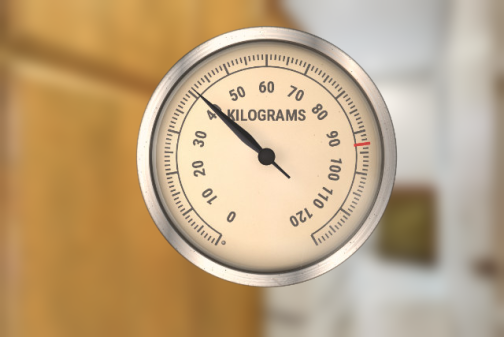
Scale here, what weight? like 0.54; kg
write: 41; kg
